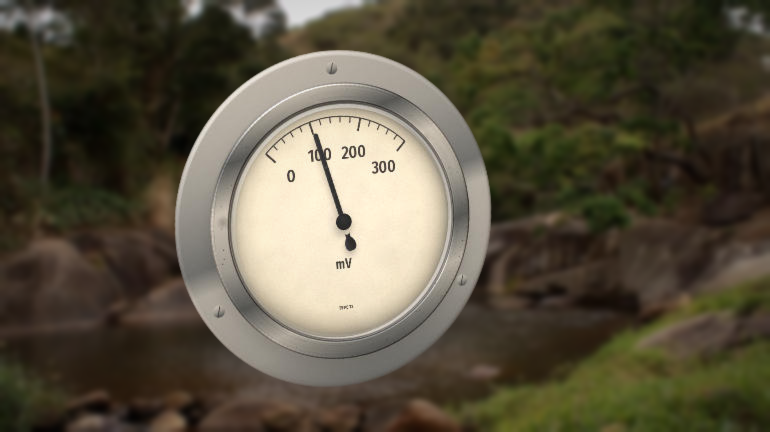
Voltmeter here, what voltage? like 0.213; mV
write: 100; mV
